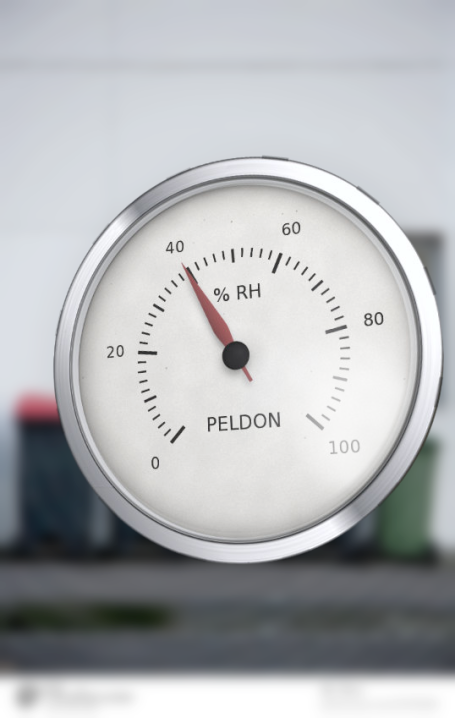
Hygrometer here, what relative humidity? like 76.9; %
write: 40; %
